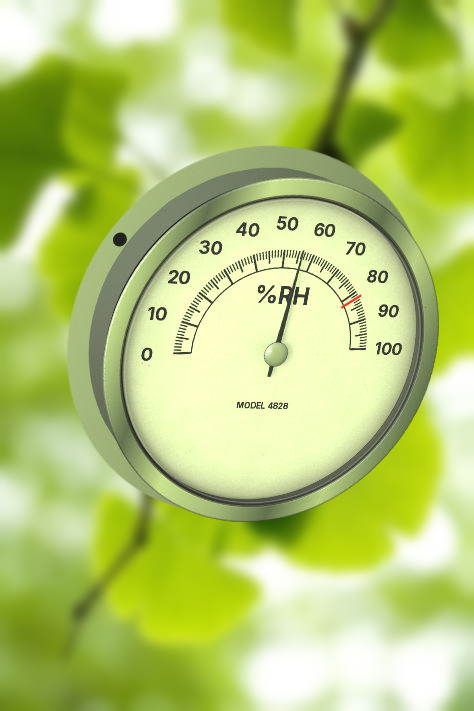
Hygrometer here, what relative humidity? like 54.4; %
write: 55; %
